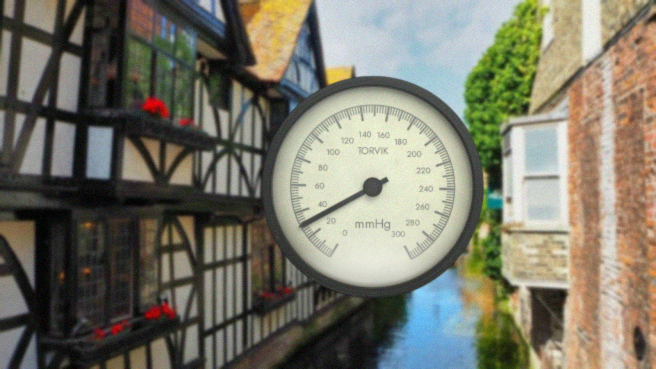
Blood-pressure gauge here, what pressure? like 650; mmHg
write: 30; mmHg
